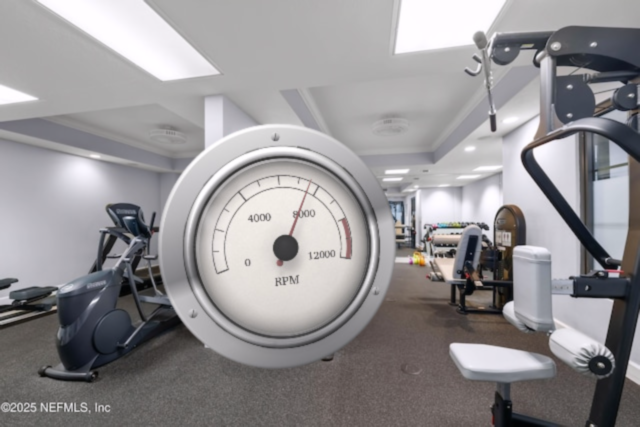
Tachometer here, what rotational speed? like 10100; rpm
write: 7500; rpm
